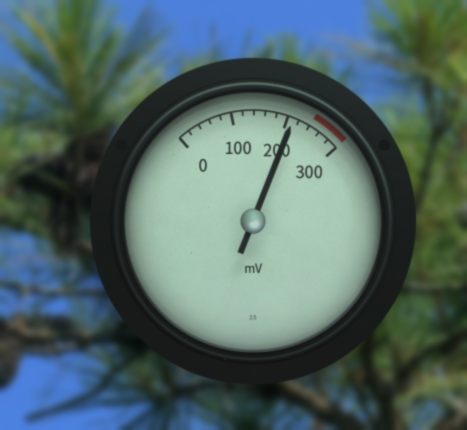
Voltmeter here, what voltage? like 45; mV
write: 210; mV
